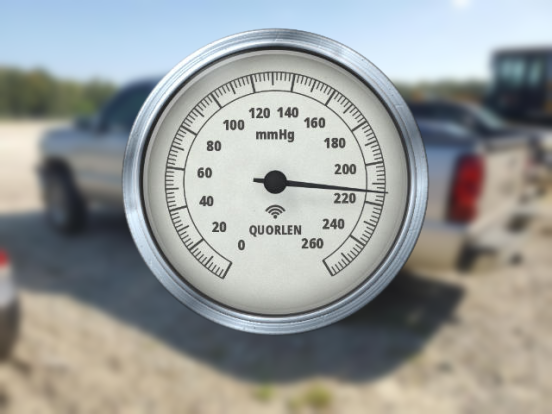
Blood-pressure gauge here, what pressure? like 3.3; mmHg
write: 214; mmHg
